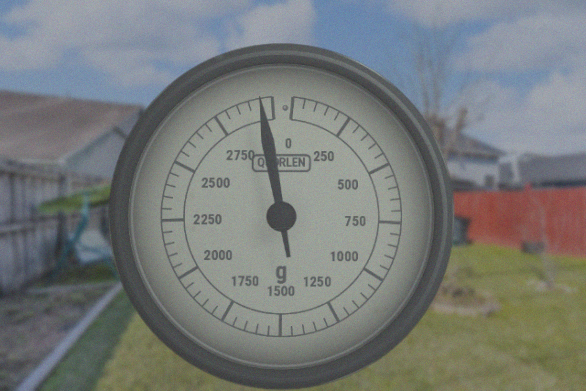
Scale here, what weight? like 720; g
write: 2950; g
